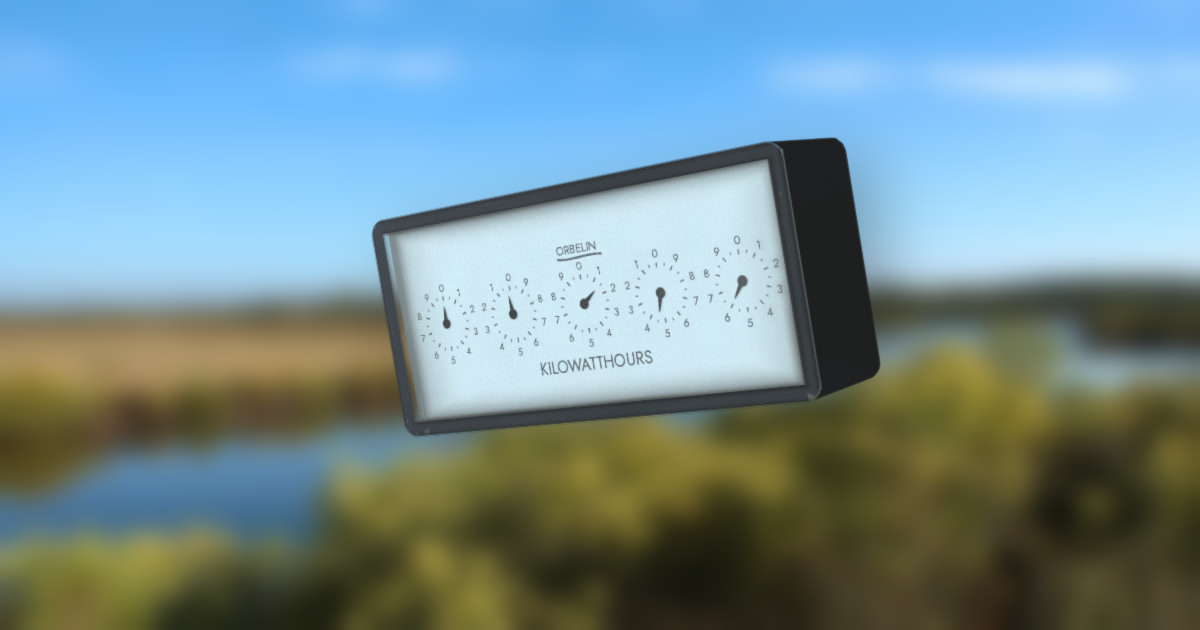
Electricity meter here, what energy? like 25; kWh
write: 146; kWh
